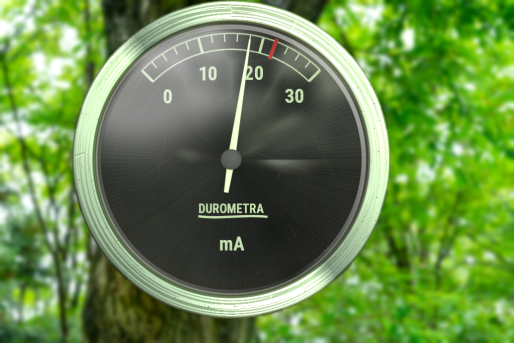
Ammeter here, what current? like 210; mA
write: 18; mA
